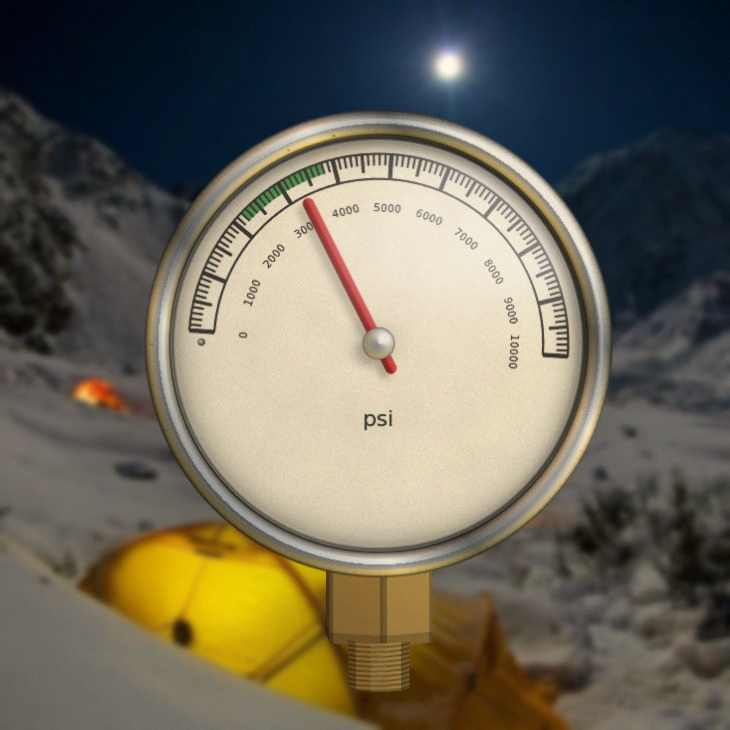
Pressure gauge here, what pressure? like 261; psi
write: 3300; psi
